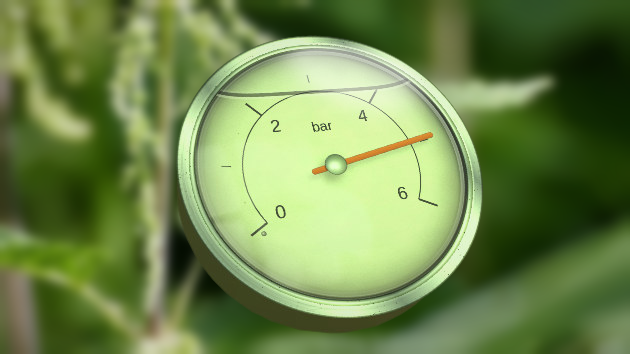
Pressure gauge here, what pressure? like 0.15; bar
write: 5; bar
